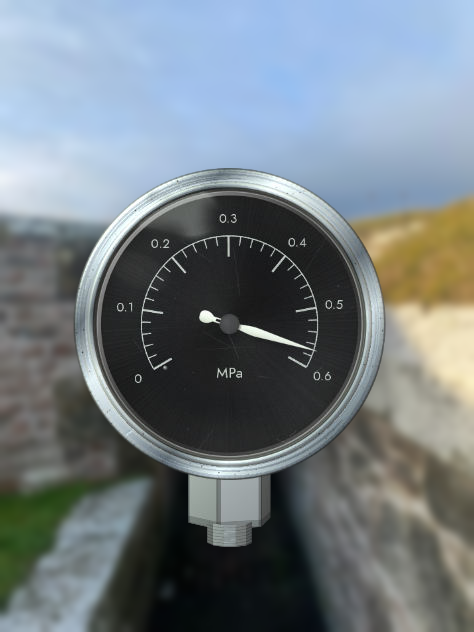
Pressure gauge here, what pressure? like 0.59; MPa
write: 0.57; MPa
